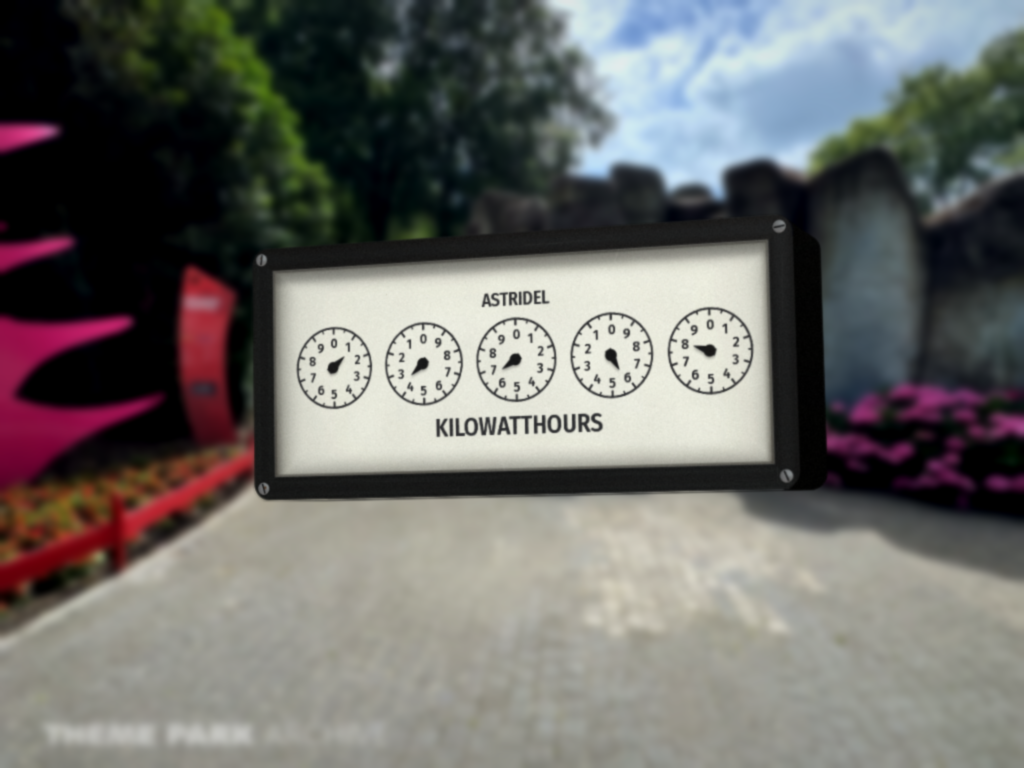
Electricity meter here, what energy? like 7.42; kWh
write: 13658; kWh
